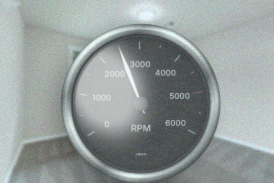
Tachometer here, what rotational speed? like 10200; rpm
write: 2500; rpm
